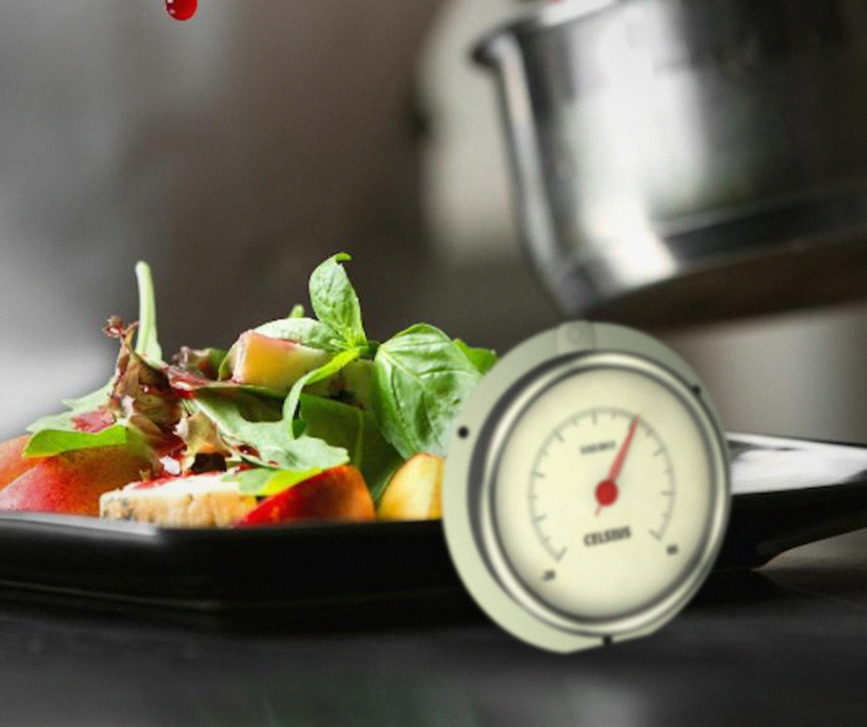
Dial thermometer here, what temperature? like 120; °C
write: 30; °C
